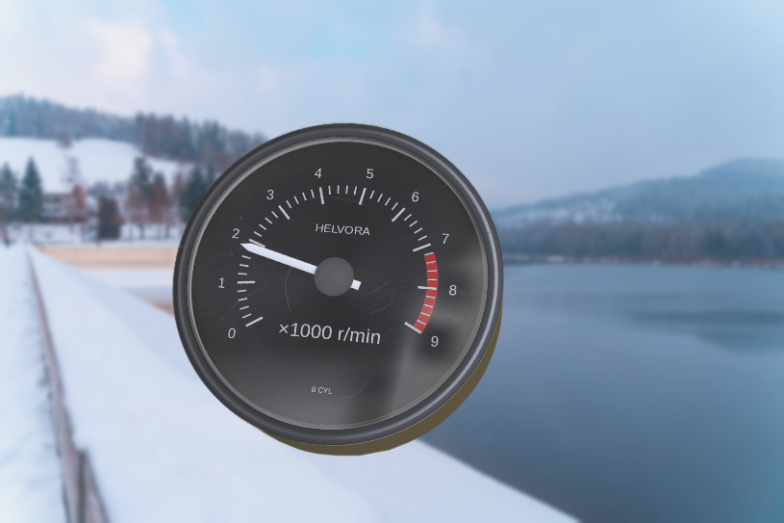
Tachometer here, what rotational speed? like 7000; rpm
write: 1800; rpm
